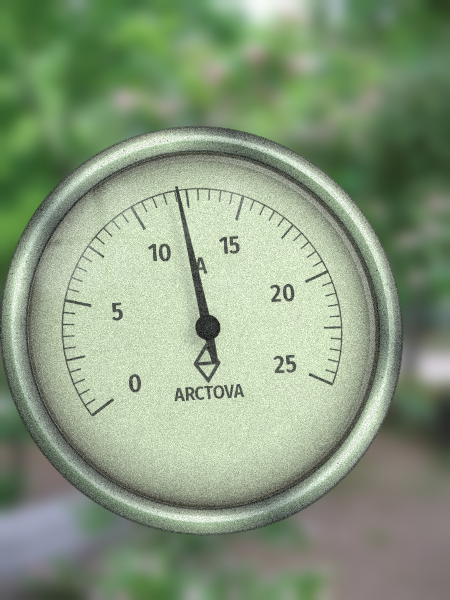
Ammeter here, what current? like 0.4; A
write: 12; A
